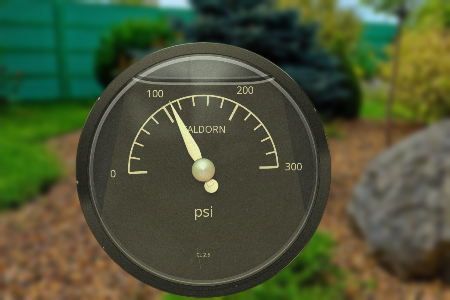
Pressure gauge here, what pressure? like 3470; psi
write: 110; psi
